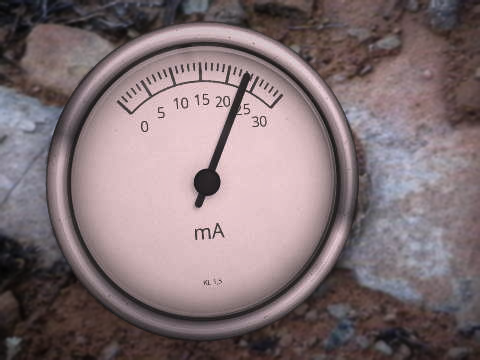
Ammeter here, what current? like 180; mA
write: 23; mA
